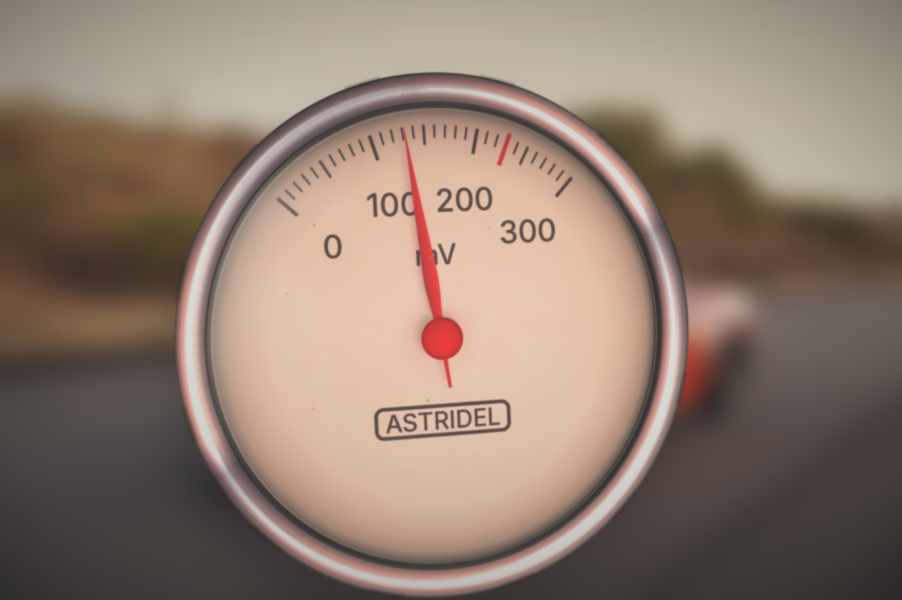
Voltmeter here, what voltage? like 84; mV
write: 130; mV
